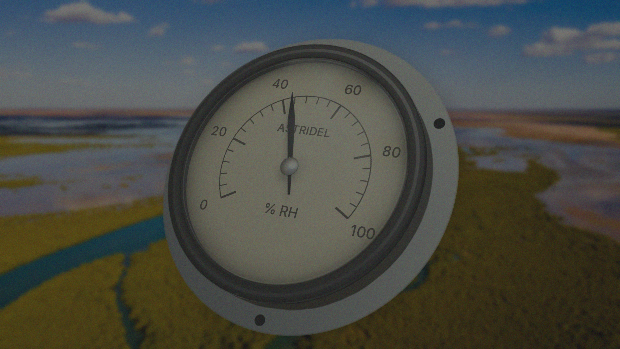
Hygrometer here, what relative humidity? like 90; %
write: 44; %
